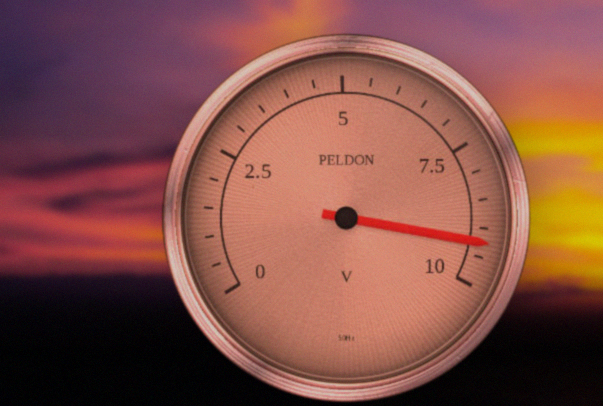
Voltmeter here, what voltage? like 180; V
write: 9.25; V
